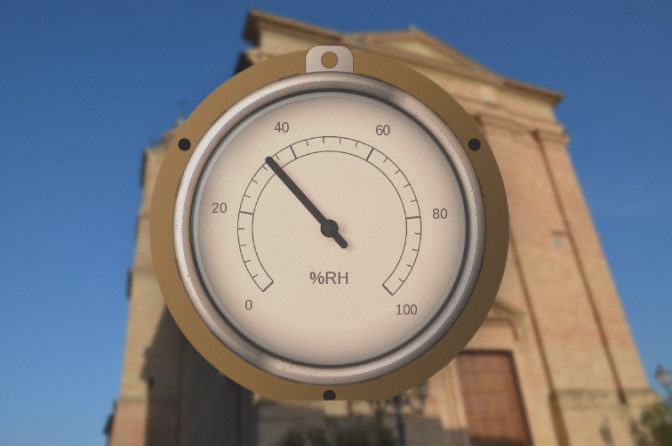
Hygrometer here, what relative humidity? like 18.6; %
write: 34; %
